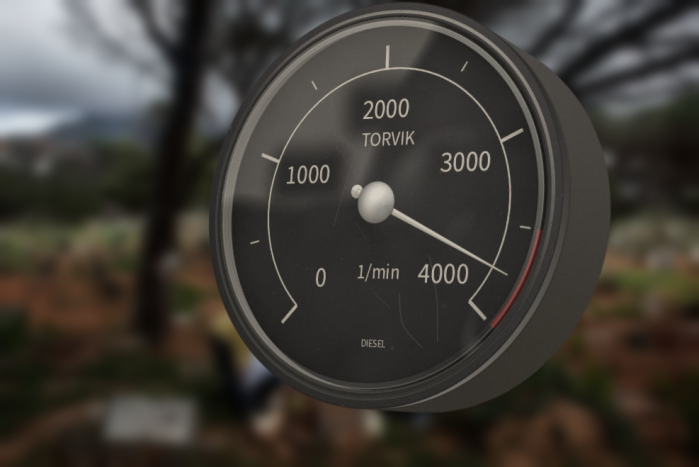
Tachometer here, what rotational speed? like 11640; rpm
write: 3750; rpm
